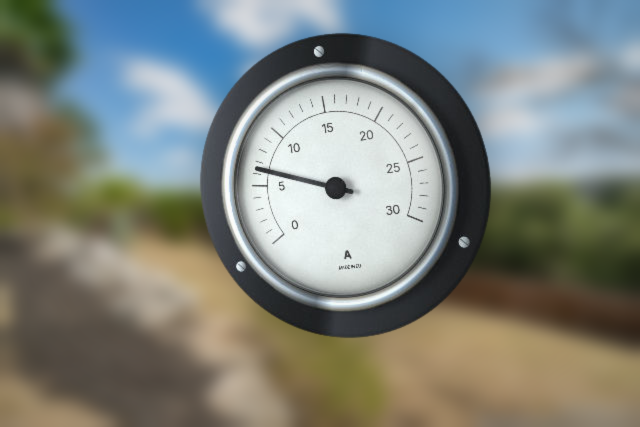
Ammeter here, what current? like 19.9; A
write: 6.5; A
